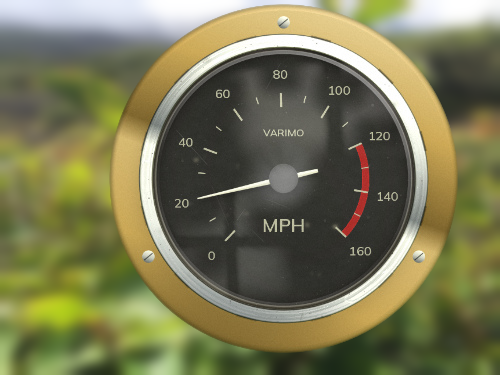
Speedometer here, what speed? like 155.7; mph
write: 20; mph
